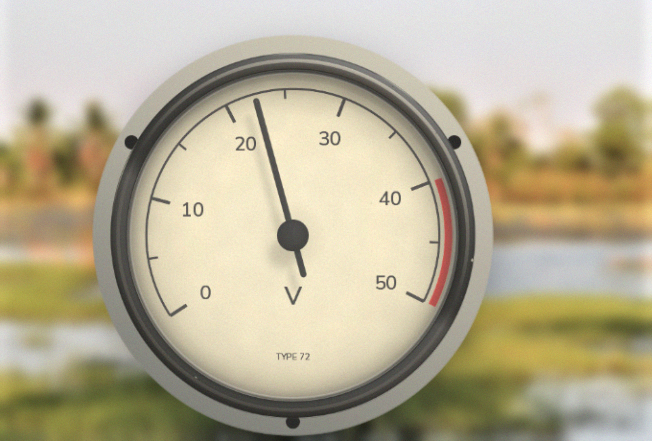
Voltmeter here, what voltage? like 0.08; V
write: 22.5; V
